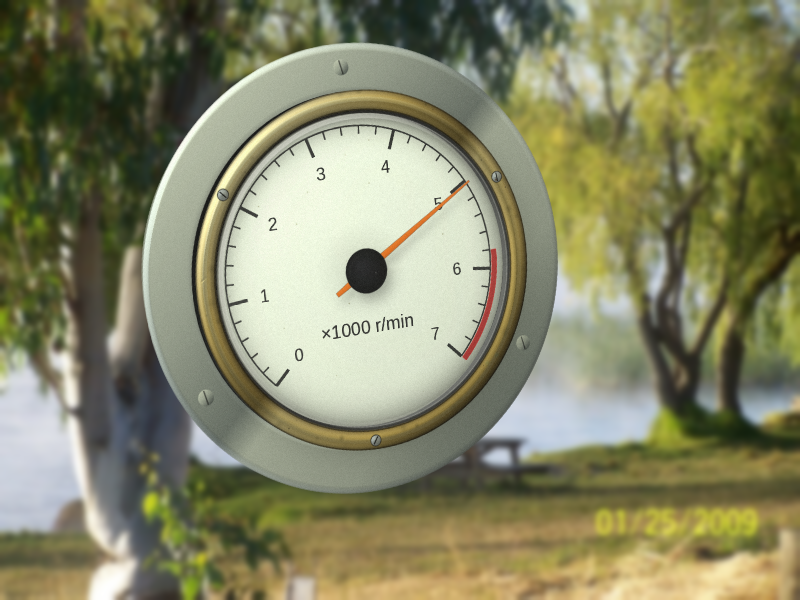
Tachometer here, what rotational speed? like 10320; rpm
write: 5000; rpm
